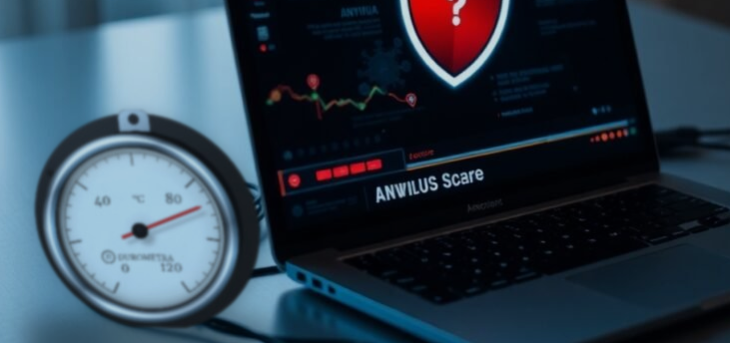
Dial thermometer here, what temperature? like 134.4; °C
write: 88; °C
